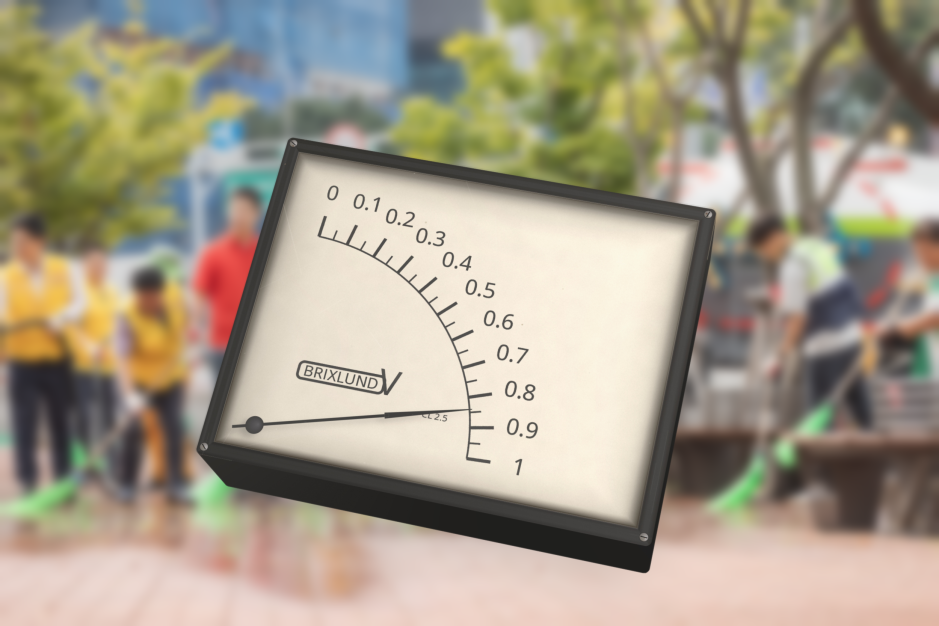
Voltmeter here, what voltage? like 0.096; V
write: 0.85; V
